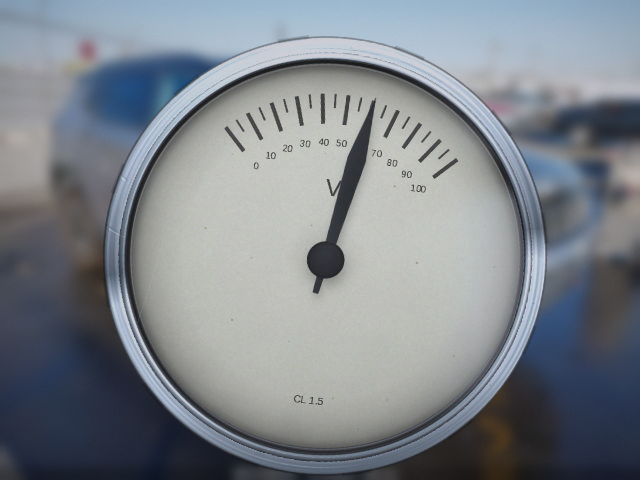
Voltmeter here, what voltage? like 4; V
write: 60; V
